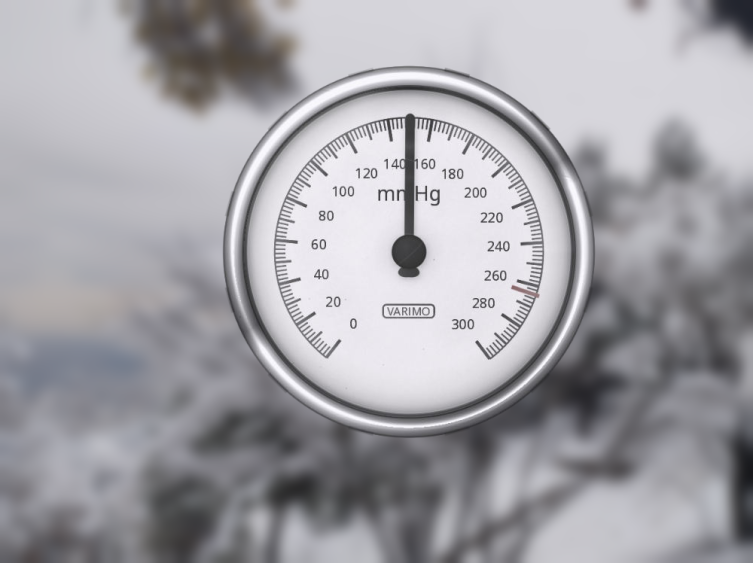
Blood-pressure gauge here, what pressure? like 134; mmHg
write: 150; mmHg
